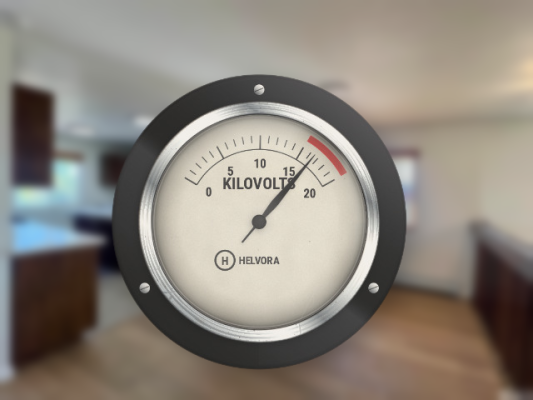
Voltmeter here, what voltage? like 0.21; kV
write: 16.5; kV
